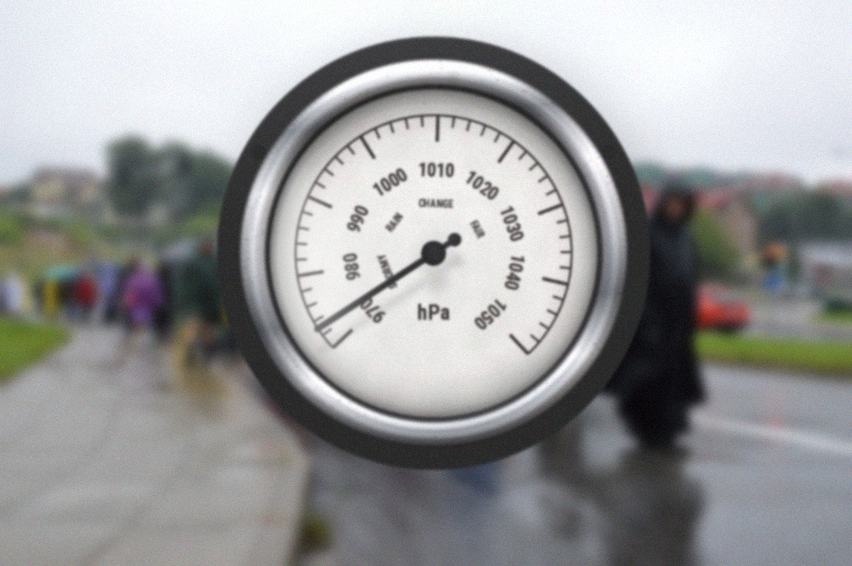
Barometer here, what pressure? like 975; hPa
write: 973; hPa
